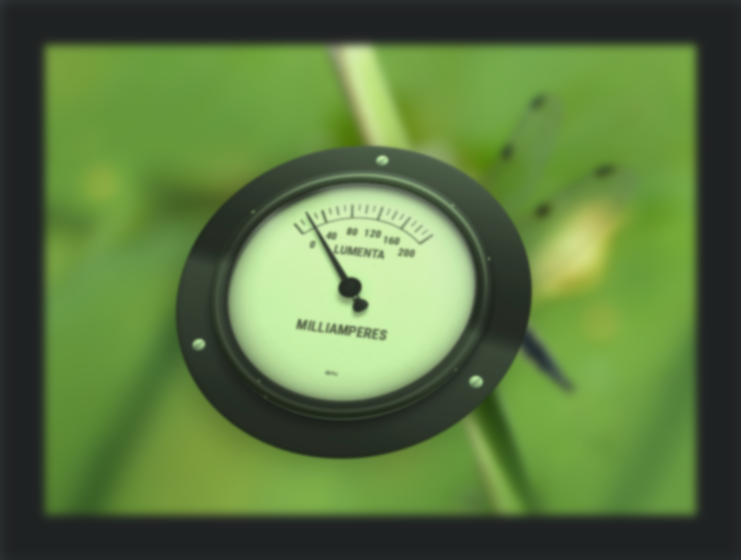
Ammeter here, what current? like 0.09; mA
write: 20; mA
